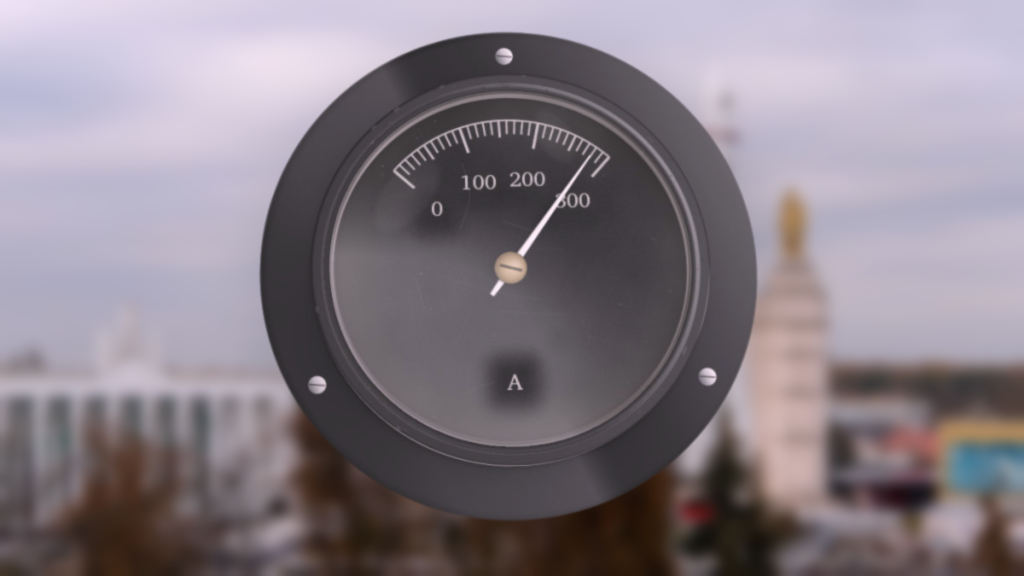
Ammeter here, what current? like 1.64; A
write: 280; A
